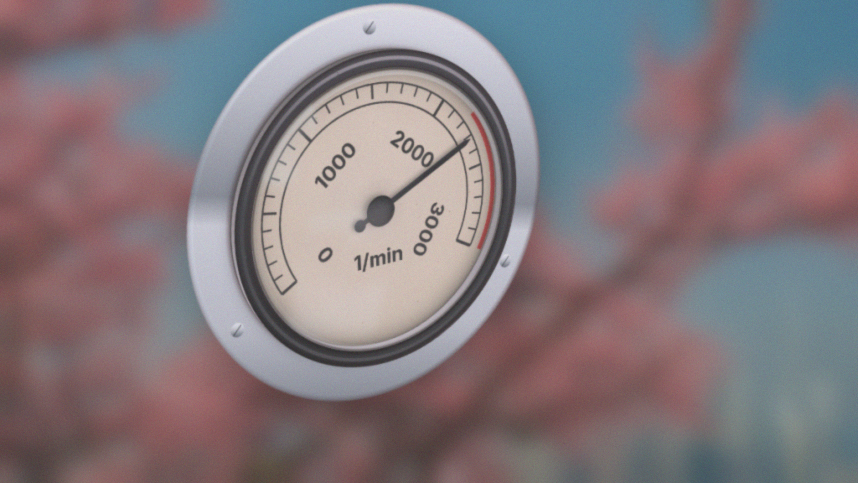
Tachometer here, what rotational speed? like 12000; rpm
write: 2300; rpm
